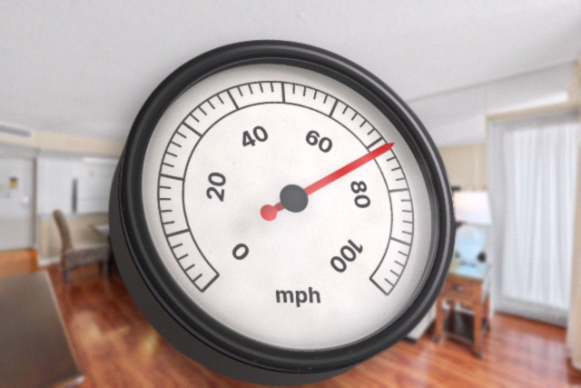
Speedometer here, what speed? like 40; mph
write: 72; mph
